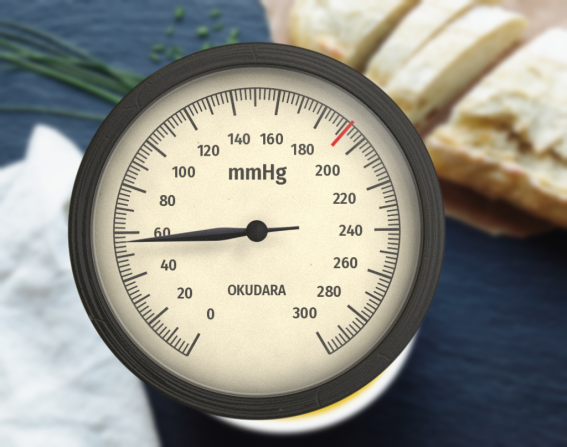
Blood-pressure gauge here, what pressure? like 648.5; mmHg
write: 56; mmHg
